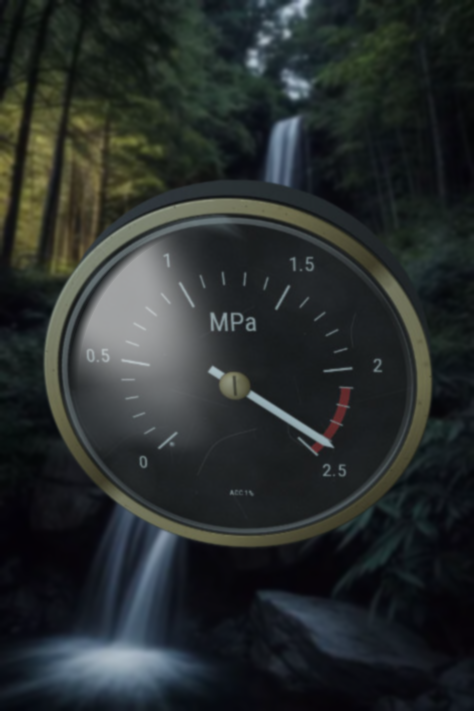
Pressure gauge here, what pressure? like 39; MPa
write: 2.4; MPa
